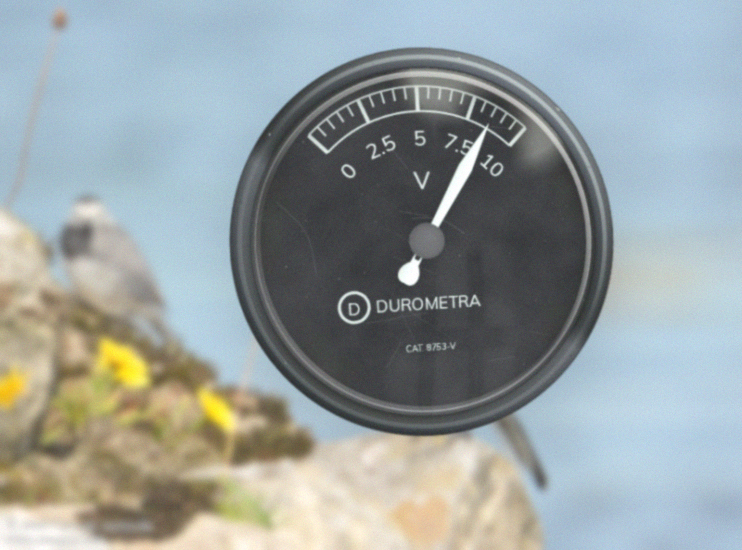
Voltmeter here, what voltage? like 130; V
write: 8.5; V
